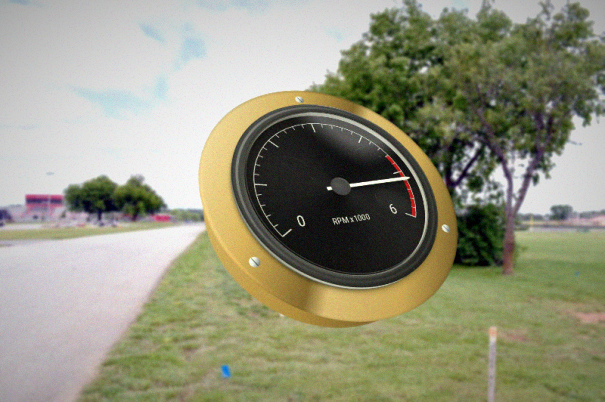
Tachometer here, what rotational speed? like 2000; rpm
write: 5200; rpm
